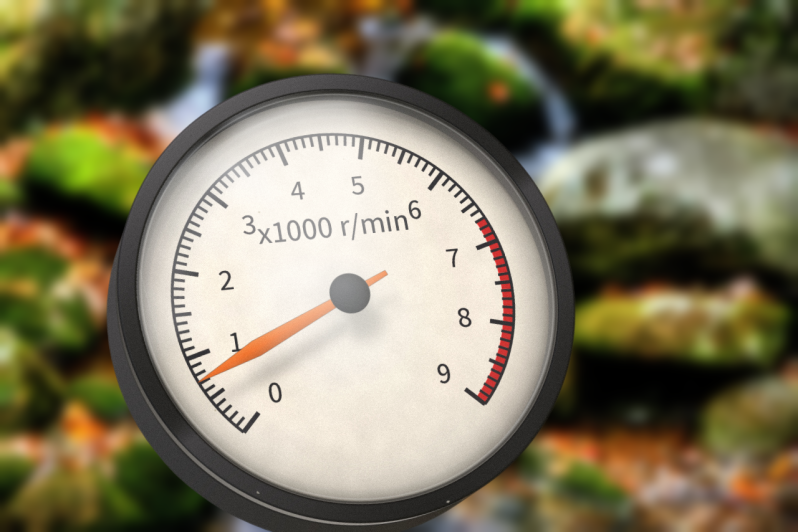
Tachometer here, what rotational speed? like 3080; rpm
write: 700; rpm
